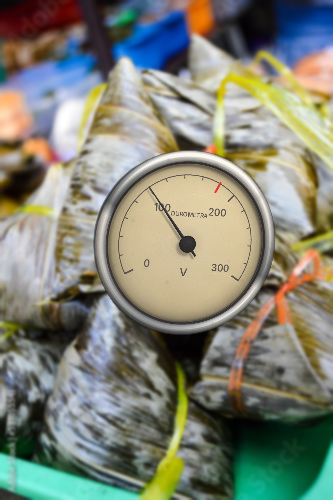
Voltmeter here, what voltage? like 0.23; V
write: 100; V
